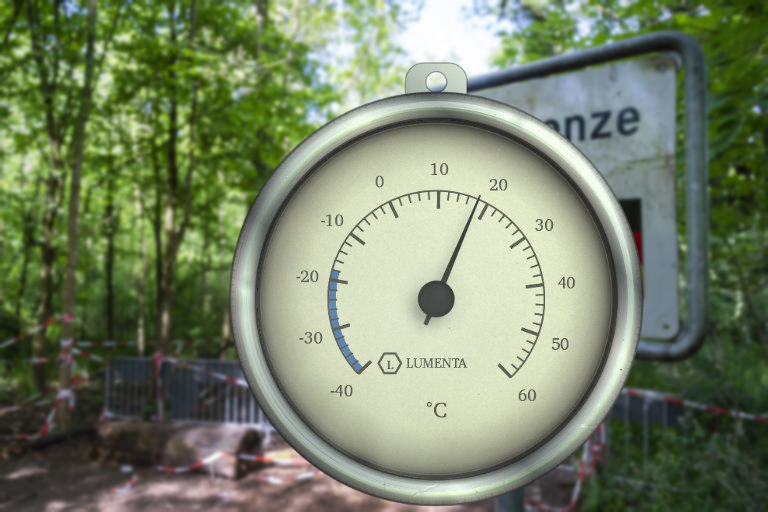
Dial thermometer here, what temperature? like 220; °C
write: 18; °C
